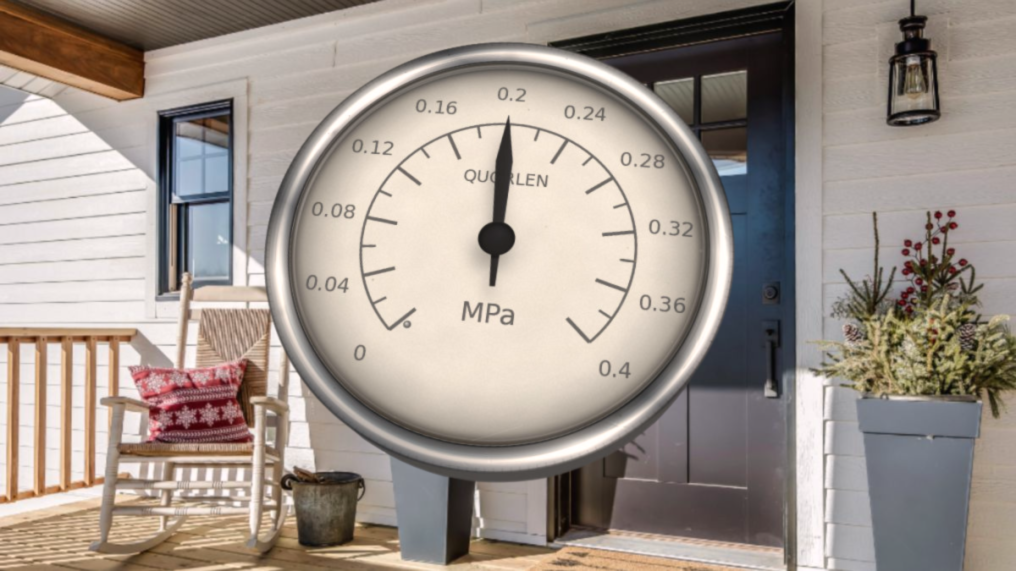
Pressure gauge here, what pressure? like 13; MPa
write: 0.2; MPa
